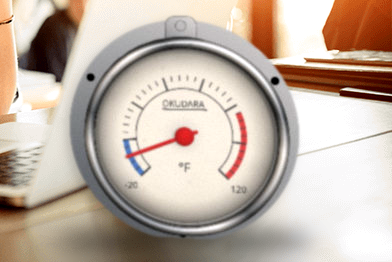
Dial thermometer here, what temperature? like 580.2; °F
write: -8; °F
